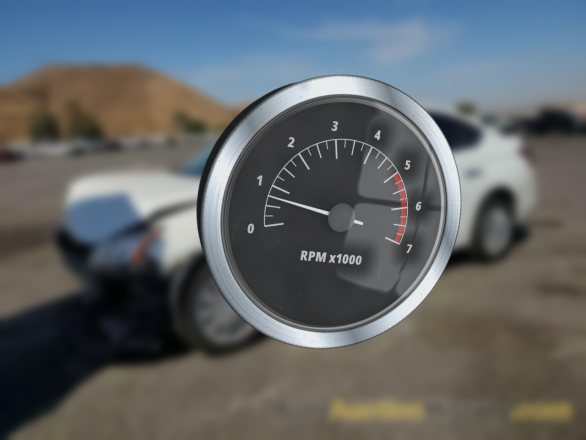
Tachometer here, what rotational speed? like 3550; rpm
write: 750; rpm
